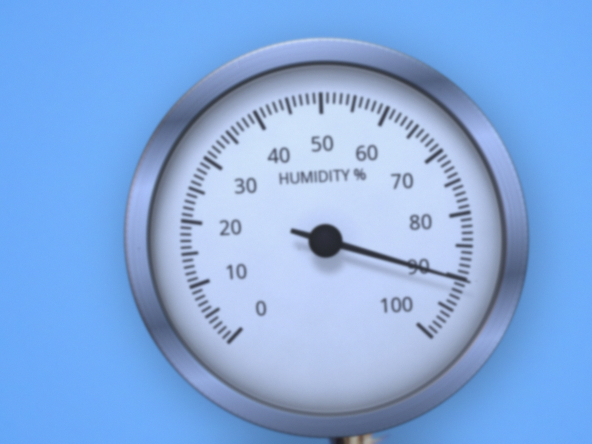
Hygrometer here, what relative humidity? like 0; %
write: 90; %
